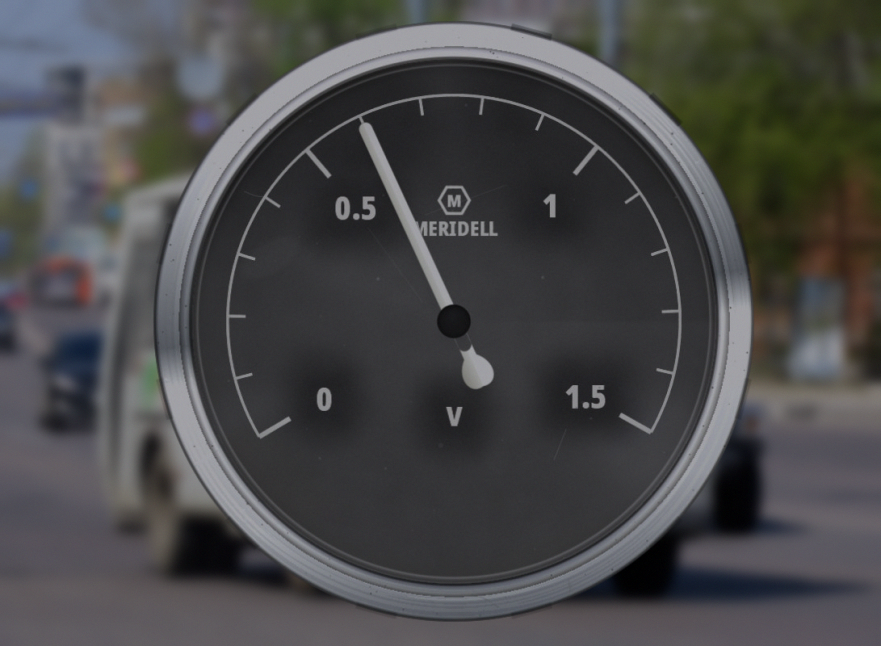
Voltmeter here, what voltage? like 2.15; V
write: 0.6; V
